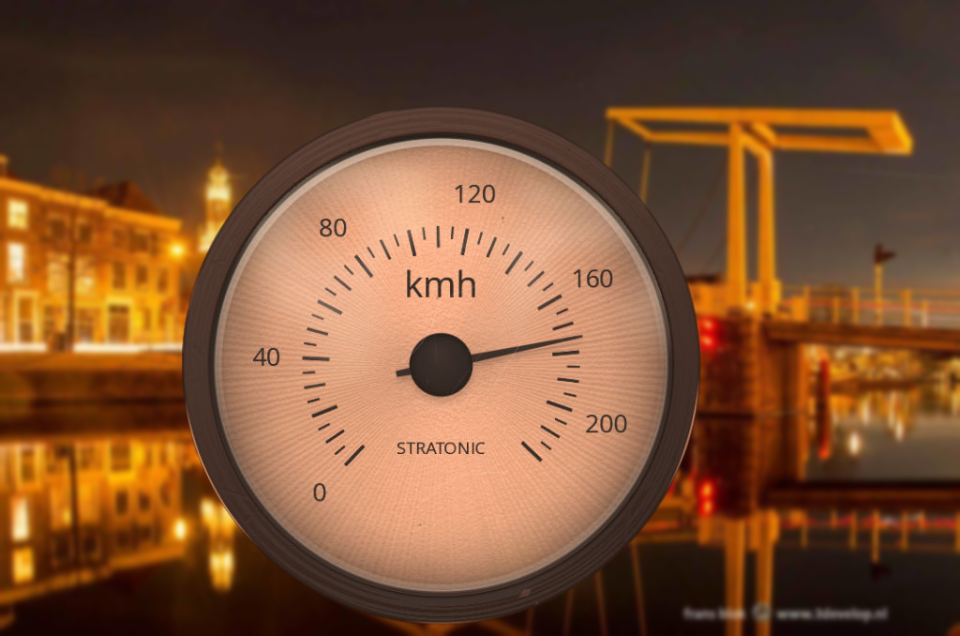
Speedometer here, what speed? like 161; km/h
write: 175; km/h
